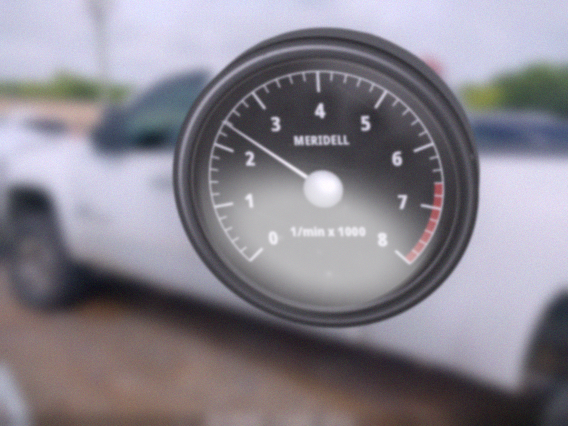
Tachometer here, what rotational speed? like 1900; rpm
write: 2400; rpm
